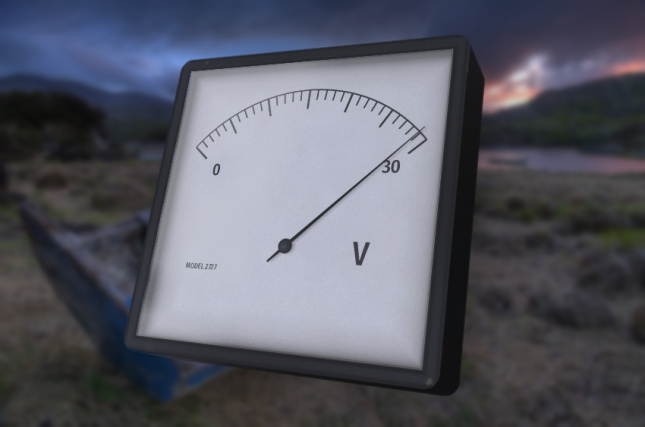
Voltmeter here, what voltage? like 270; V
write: 29; V
